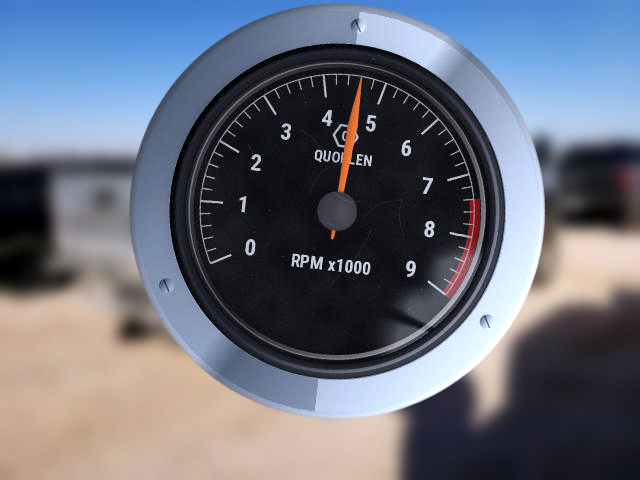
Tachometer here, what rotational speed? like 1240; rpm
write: 4600; rpm
